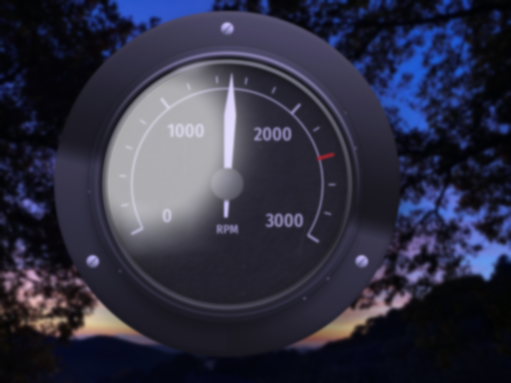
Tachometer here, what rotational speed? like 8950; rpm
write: 1500; rpm
